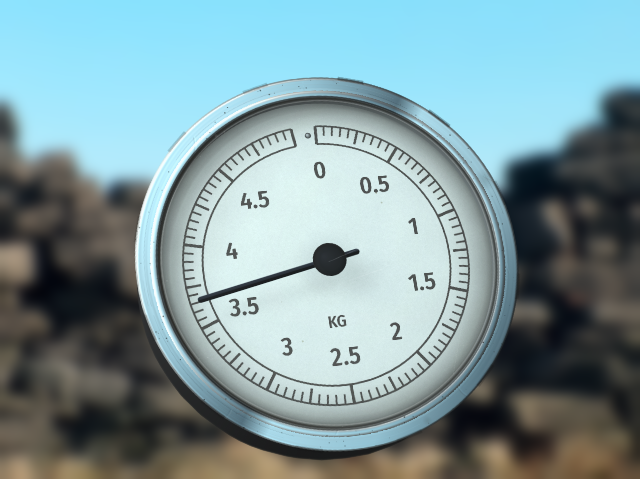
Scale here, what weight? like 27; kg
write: 3.65; kg
